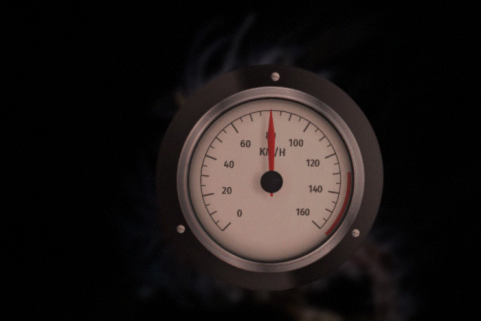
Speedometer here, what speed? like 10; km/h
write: 80; km/h
